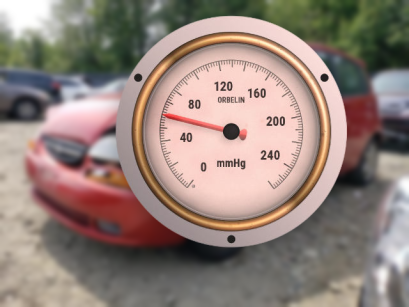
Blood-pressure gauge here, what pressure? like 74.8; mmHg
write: 60; mmHg
